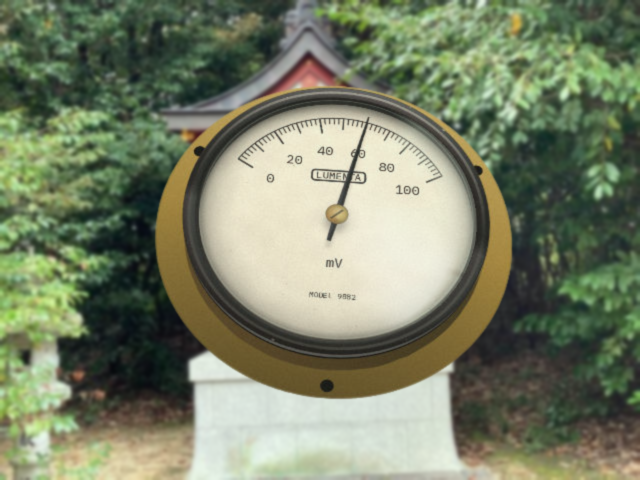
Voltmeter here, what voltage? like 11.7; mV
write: 60; mV
